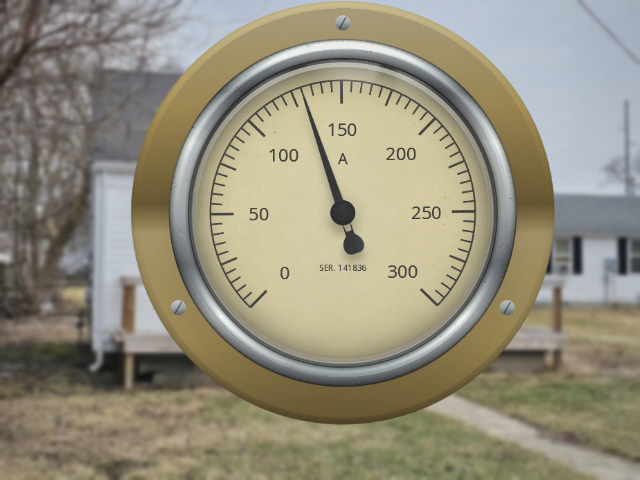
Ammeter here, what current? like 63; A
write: 130; A
